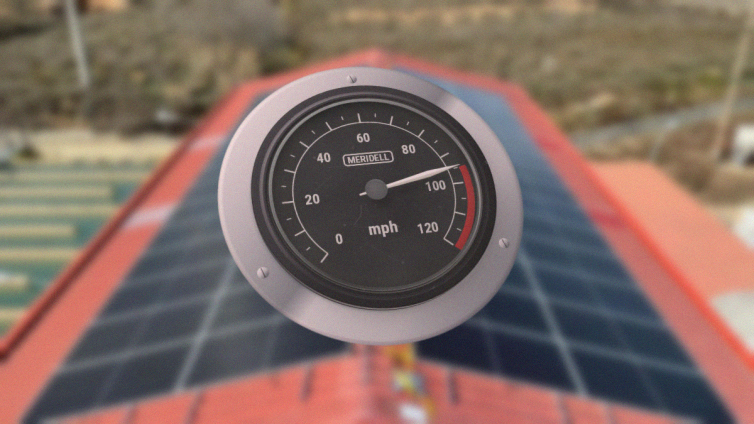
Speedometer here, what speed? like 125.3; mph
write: 95; mph
